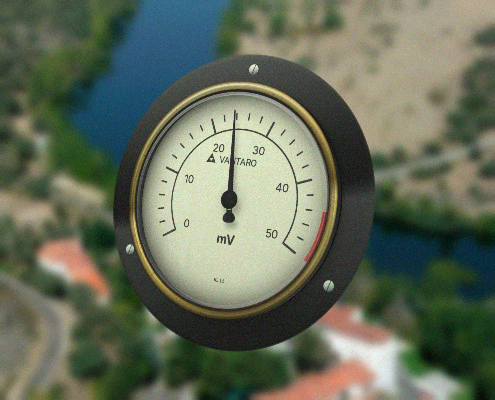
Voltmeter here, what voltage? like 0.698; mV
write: 24; mV
